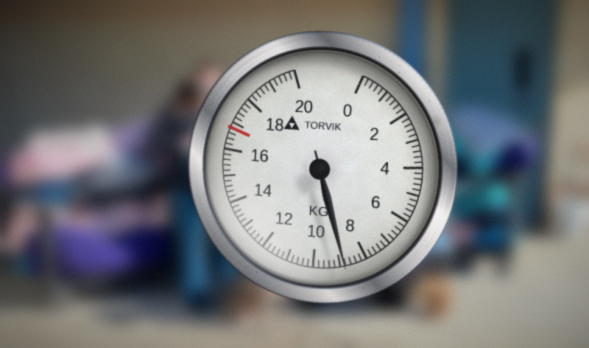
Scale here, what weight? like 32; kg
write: 8.8; kg
